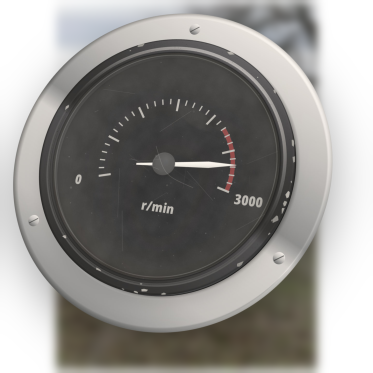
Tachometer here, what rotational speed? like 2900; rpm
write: 2700; rpm
